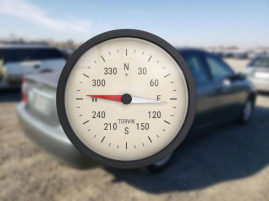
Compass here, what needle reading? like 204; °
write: 275; °
